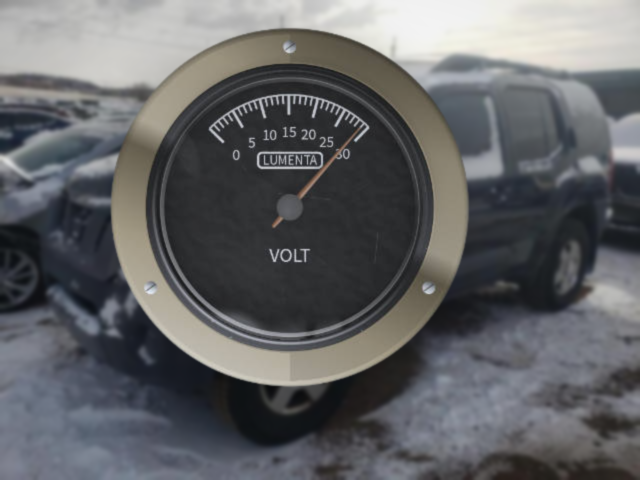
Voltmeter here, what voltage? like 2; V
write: 29; V
